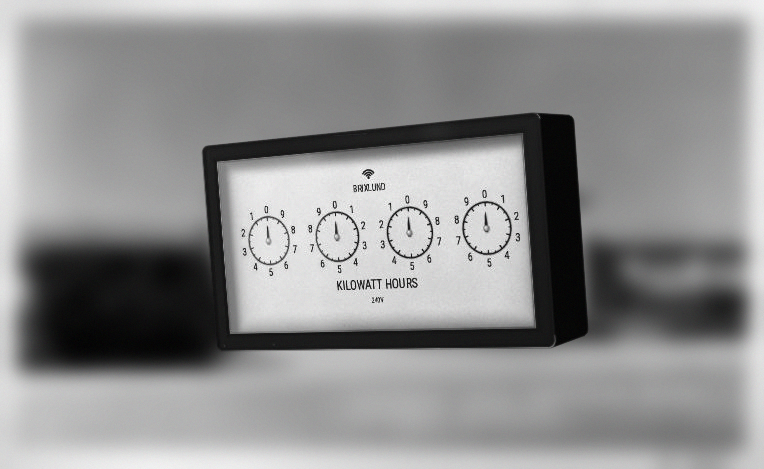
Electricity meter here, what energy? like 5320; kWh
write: 0; kWh
